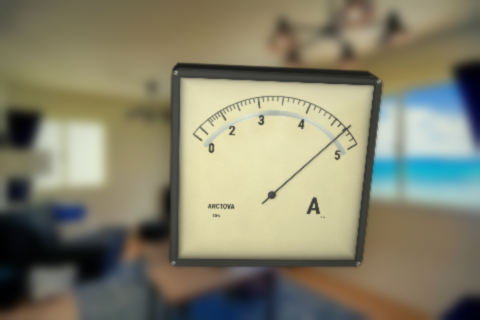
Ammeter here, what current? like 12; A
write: 4.7; A
